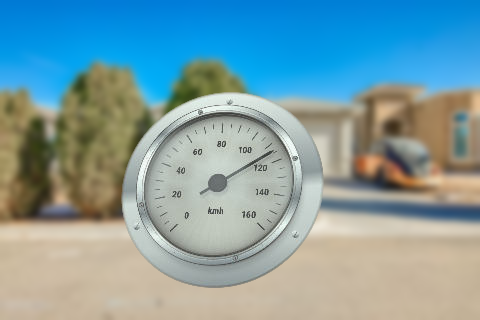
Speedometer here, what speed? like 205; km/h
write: 115; km/h
